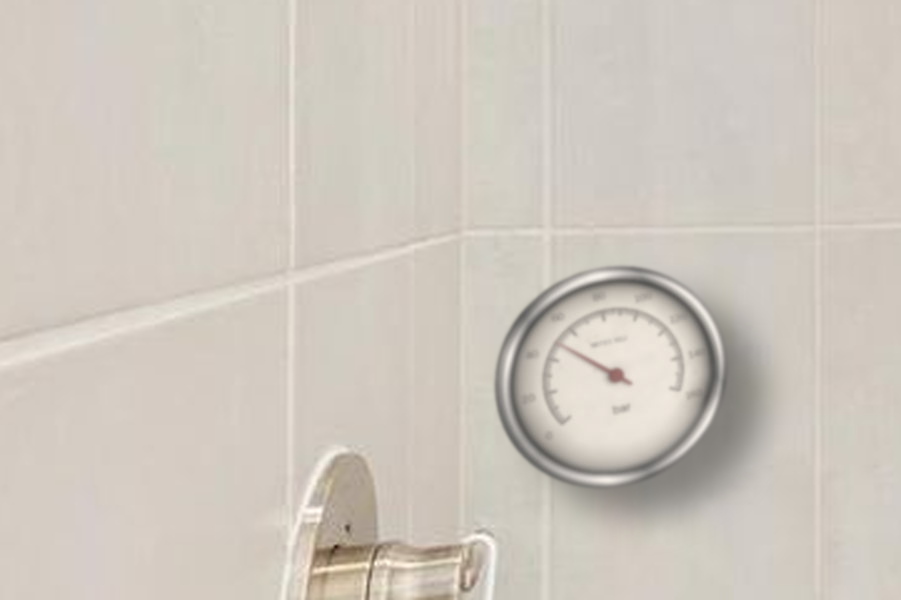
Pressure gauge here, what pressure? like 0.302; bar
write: 50; bar
